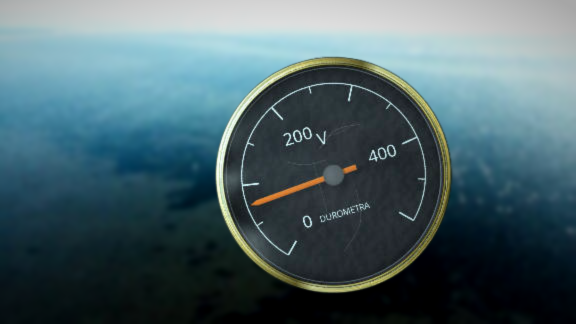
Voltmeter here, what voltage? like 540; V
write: 75; V
